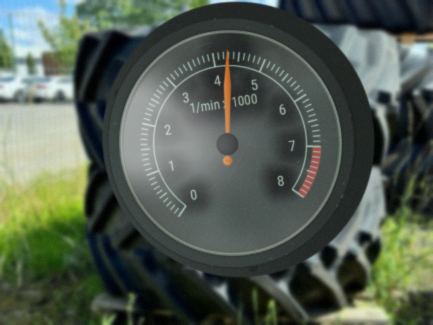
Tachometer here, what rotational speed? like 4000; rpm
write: 4300; rpm
